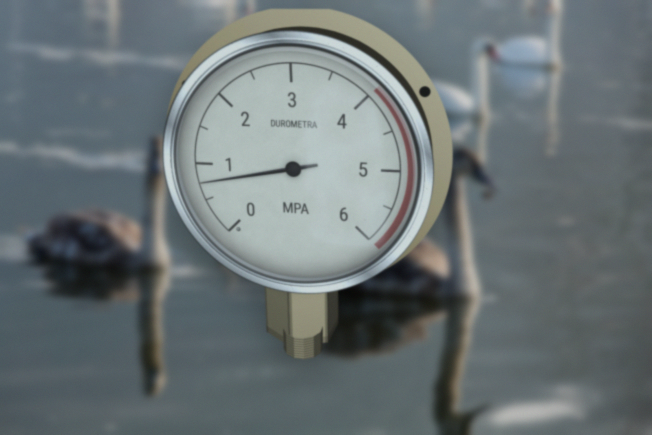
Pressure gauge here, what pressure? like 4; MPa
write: 0.75; MPa
